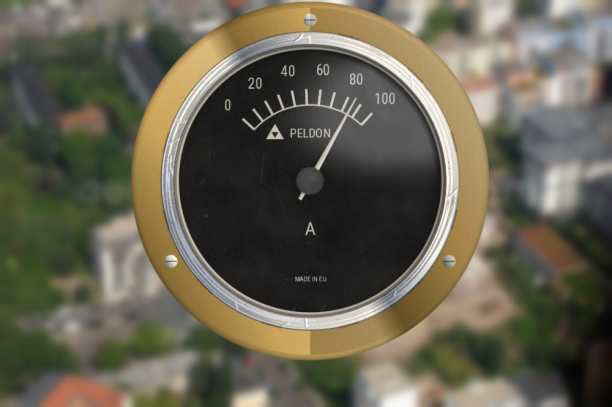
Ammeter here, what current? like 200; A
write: 85; A
